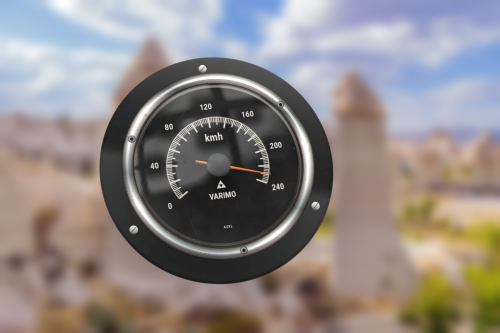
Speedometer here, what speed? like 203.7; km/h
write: 230; km/h
